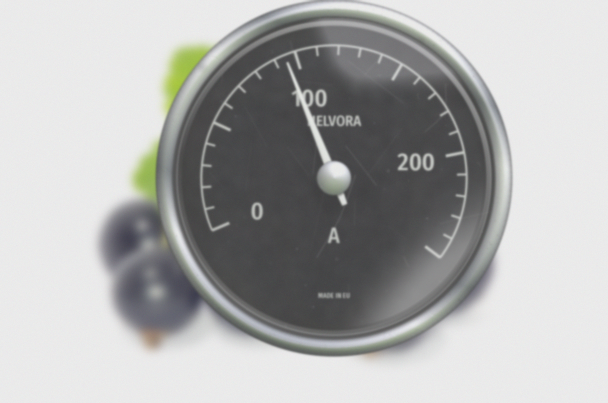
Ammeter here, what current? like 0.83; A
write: 95; A
